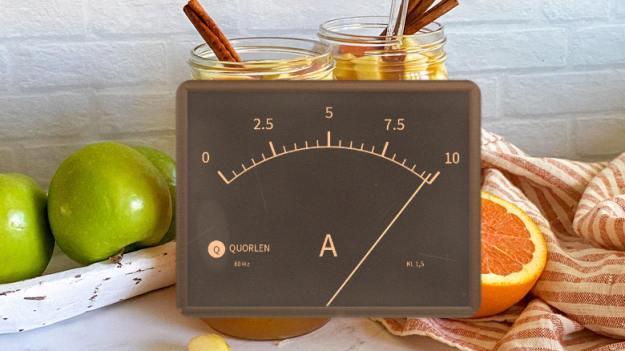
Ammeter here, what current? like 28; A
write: 9.75; A
